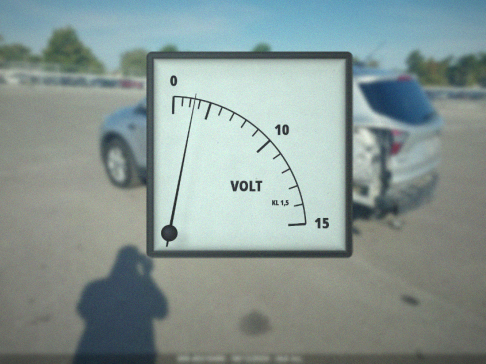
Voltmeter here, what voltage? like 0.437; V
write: 3.5; V
